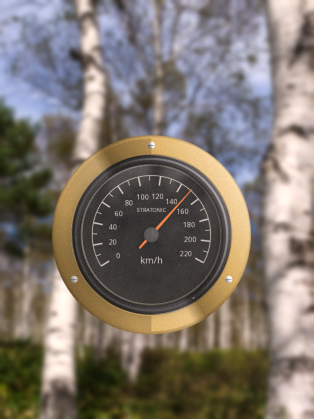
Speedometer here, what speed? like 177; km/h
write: 150; km/h
